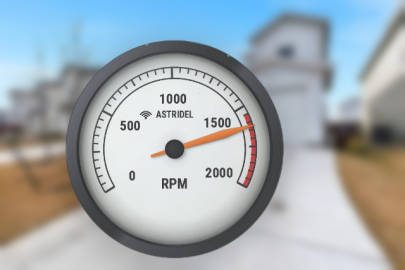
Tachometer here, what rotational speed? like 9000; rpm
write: 1625; rpm
